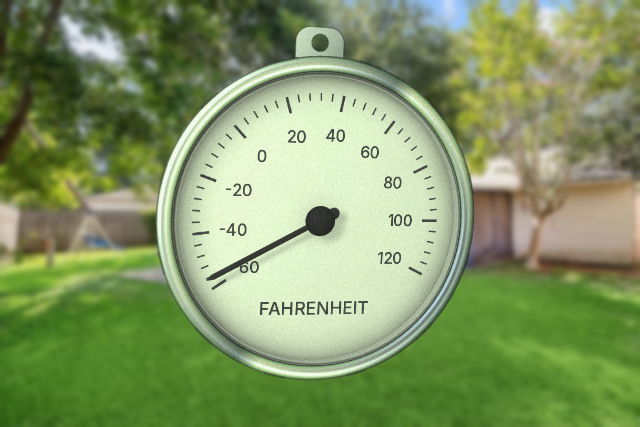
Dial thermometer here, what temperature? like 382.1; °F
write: -56; °F
